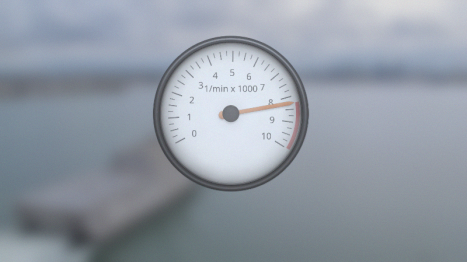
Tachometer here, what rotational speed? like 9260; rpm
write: 8250; rpm
